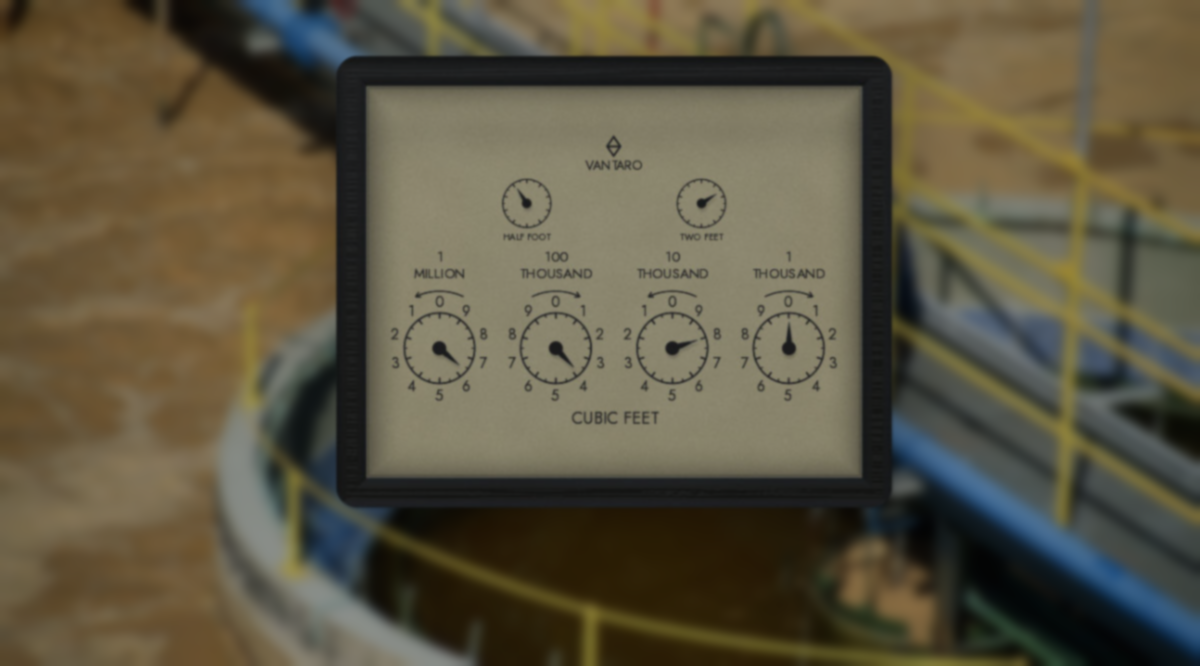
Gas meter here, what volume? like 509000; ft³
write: 638000; ft³
